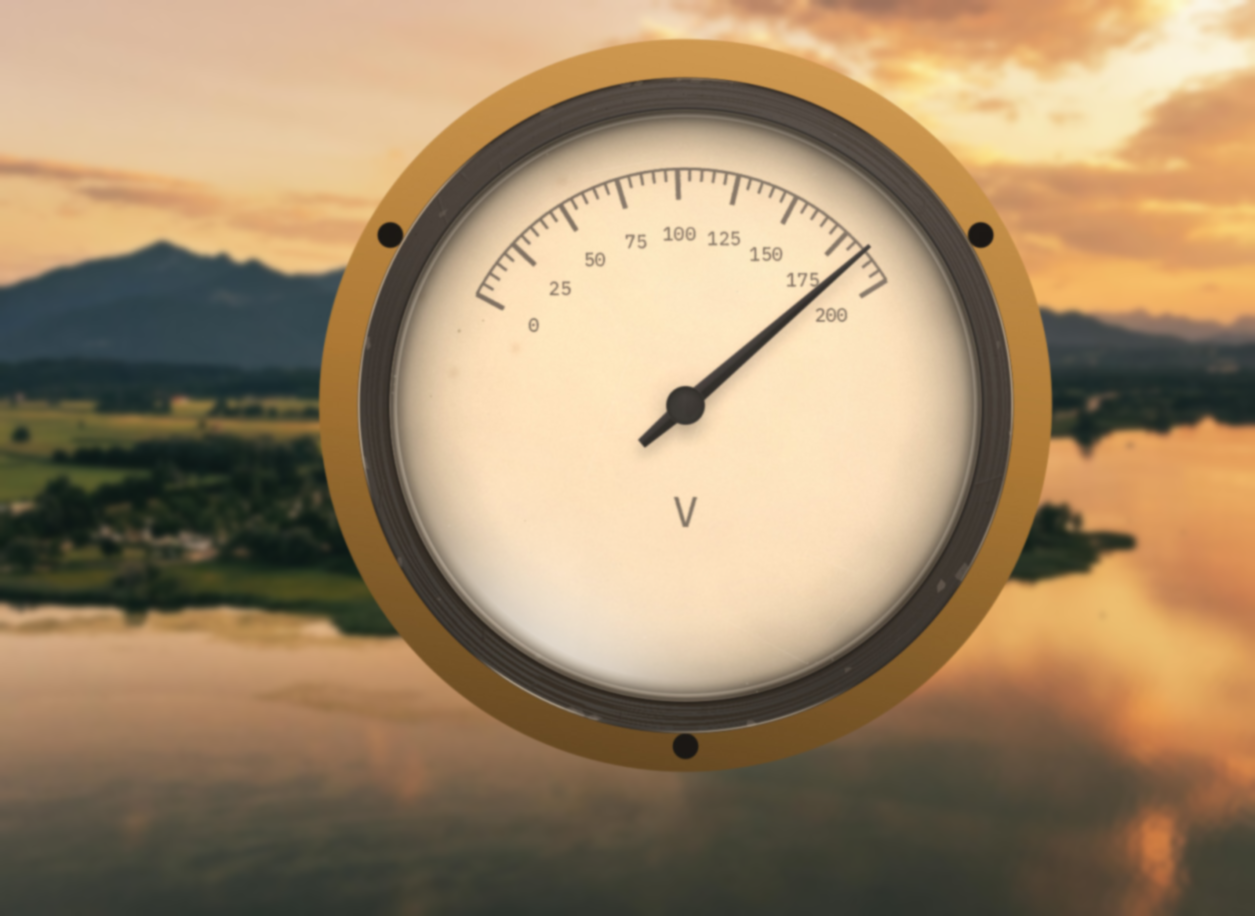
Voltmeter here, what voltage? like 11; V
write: 185; V
